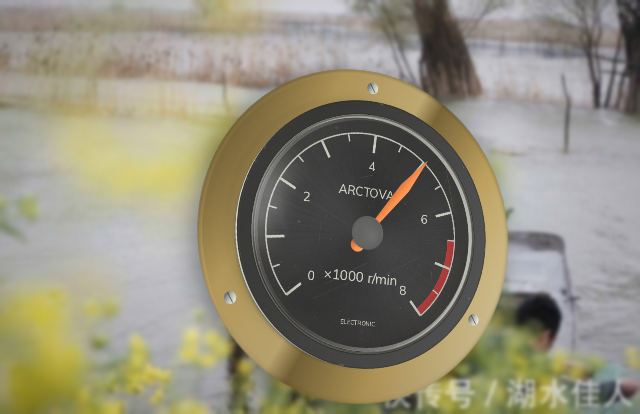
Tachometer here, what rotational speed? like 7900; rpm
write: 5000; rpm
